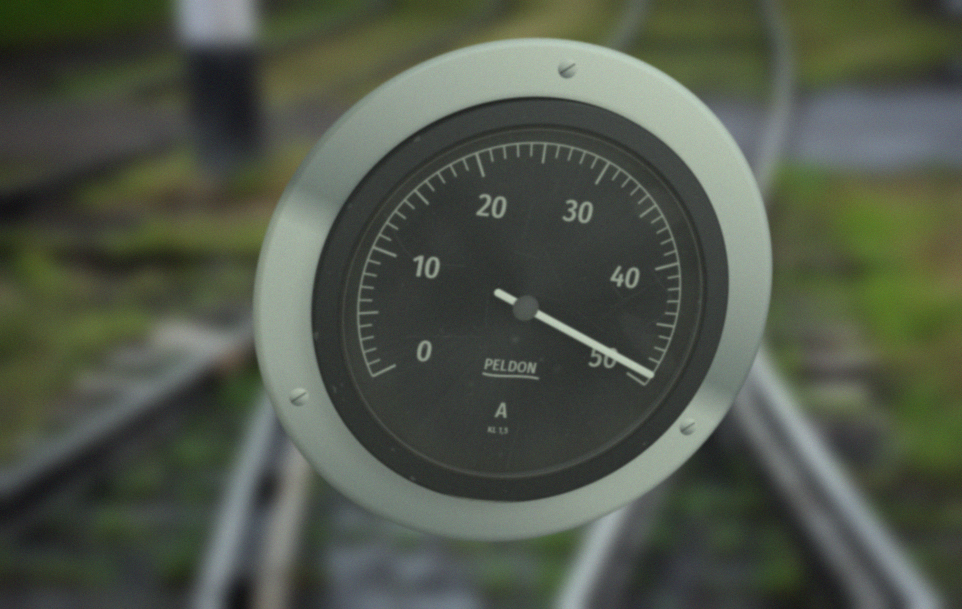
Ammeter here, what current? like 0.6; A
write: 49; A
